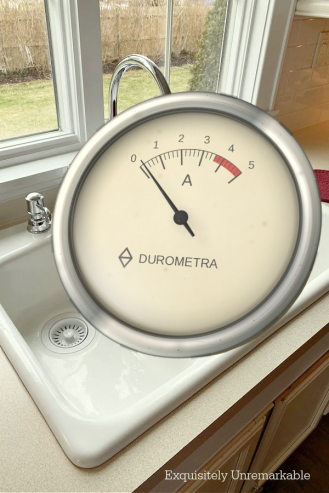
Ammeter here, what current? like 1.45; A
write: 0.2; A
